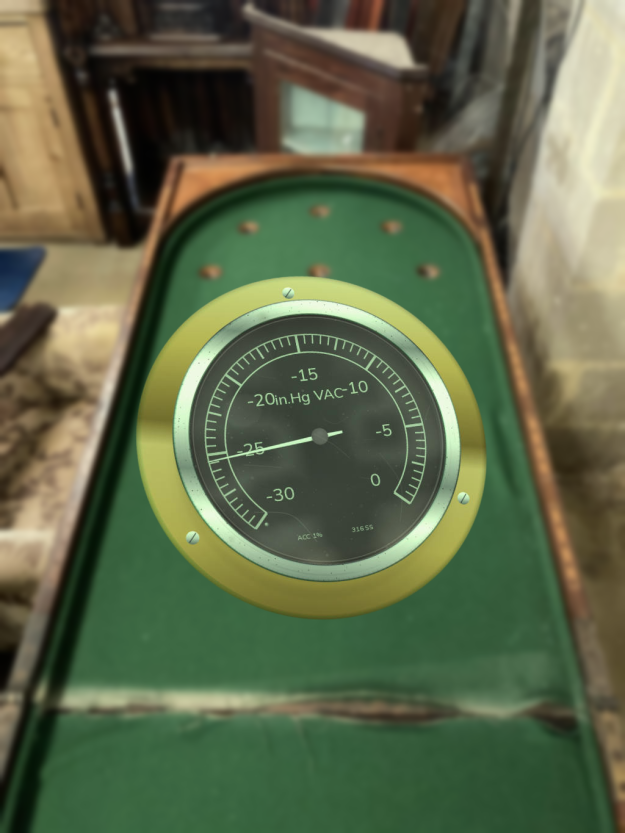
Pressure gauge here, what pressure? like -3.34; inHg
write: -25.5; inHg
